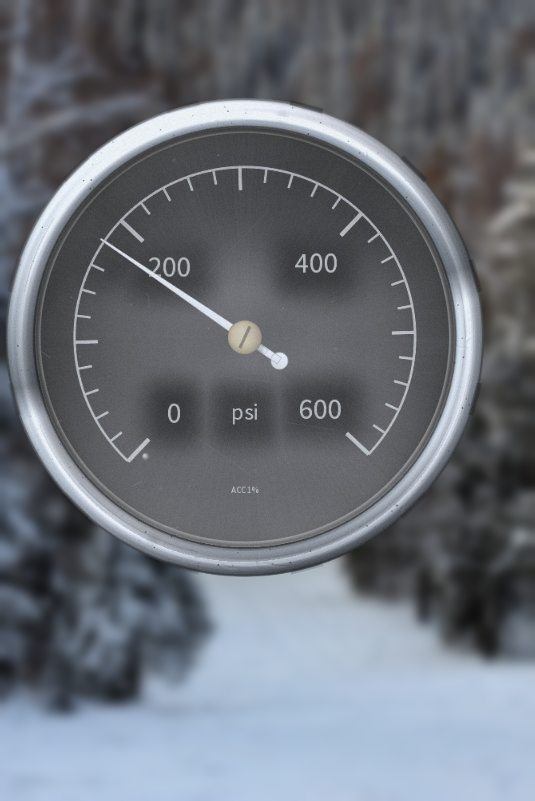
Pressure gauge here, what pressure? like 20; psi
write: 180; psi
